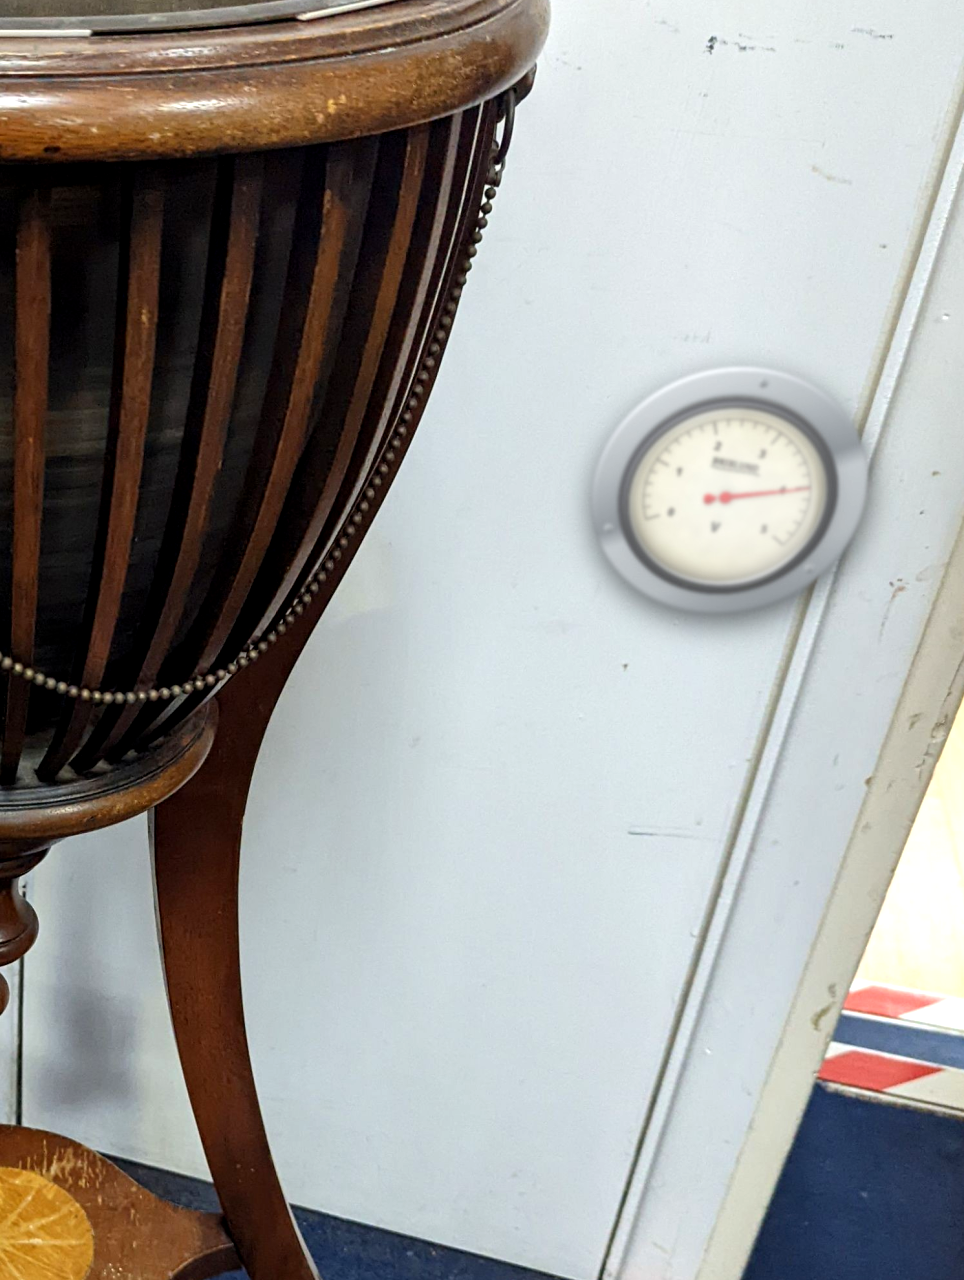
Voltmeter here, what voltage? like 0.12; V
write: 4; V
